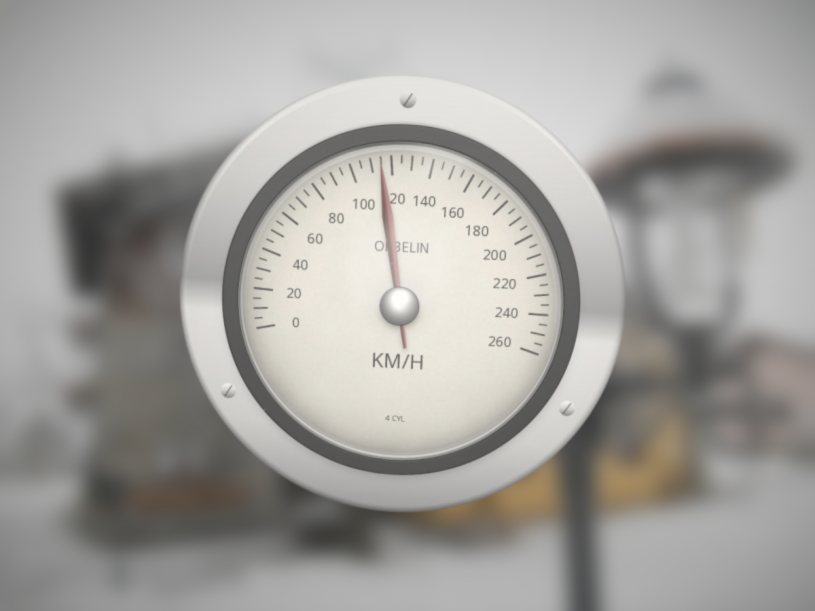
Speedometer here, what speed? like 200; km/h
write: 115; km/h
